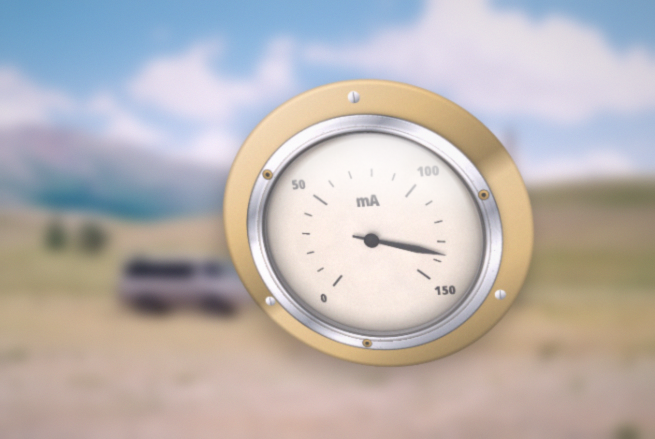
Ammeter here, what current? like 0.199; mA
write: 135; mA
